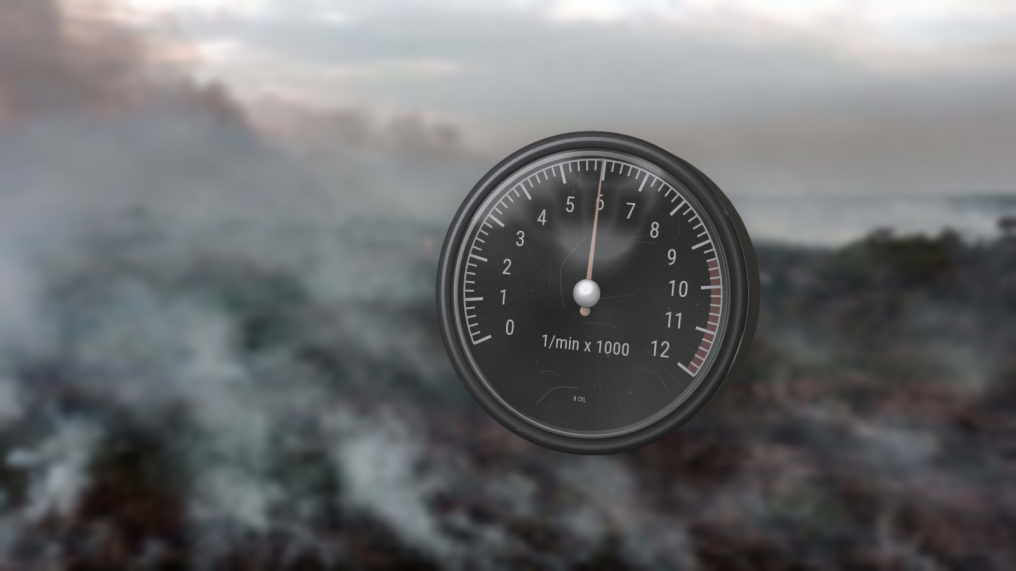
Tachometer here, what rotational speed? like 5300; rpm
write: 6000; rpm
